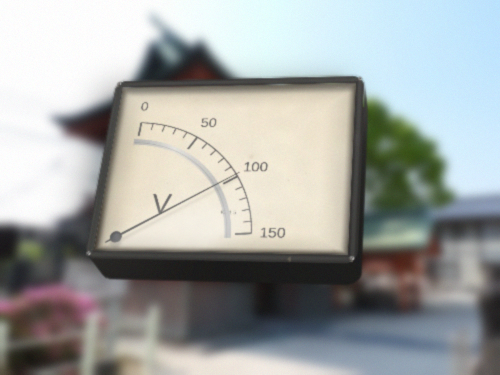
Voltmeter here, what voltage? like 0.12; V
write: 100; V
